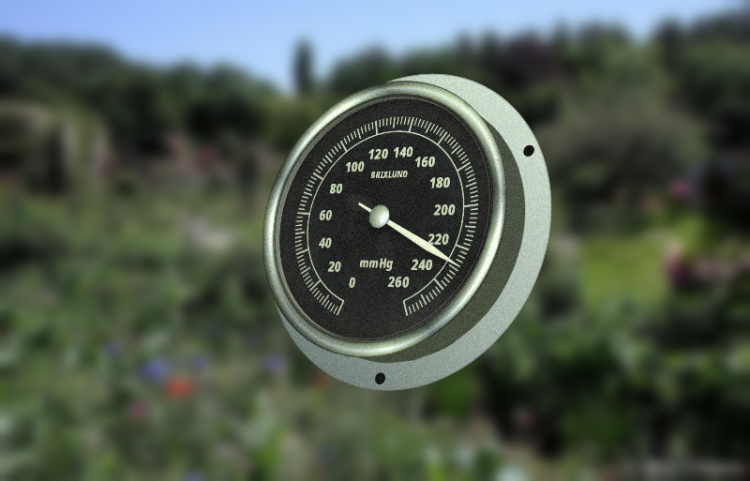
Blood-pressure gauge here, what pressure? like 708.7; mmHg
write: 228; mmHg
